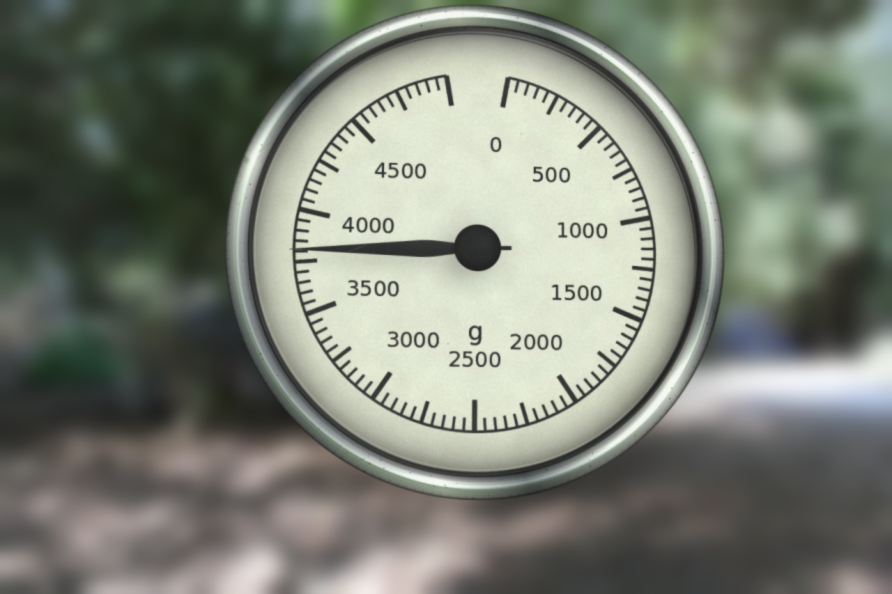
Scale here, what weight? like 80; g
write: 3800; g
